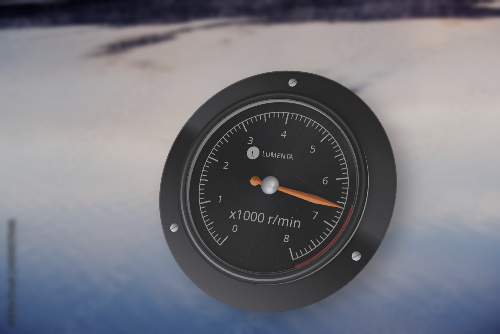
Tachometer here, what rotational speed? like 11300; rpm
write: 6600; rpm
